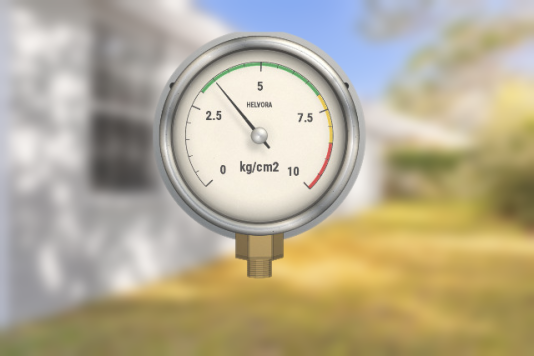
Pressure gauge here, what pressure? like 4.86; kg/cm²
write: 3.5; kg/cm²
